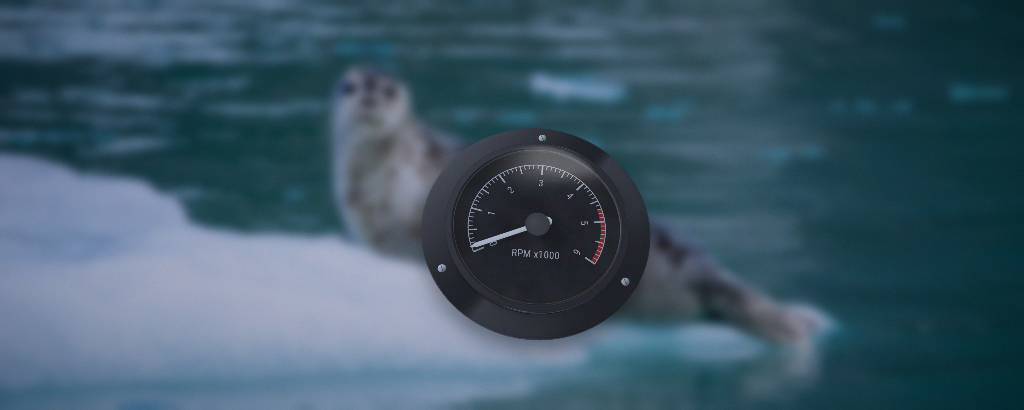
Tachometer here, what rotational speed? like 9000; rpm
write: 100; rpm
